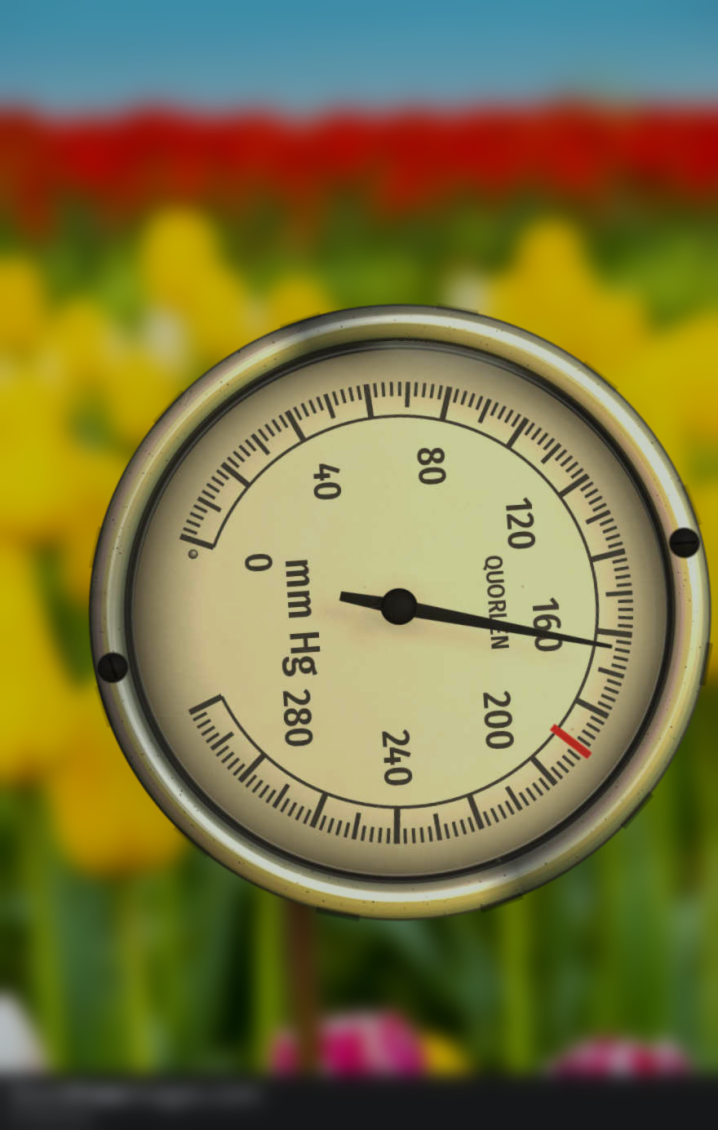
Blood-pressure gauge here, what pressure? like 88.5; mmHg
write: 164; mmHg
